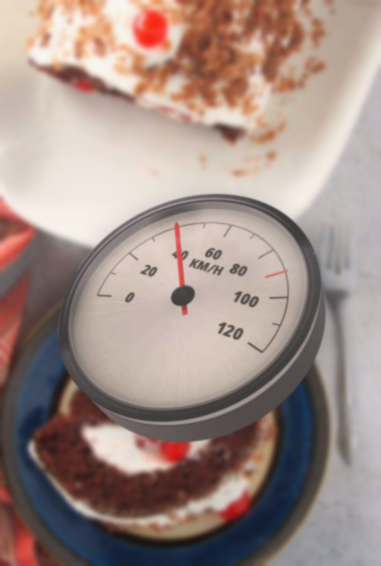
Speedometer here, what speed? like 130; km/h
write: 40; km/h
